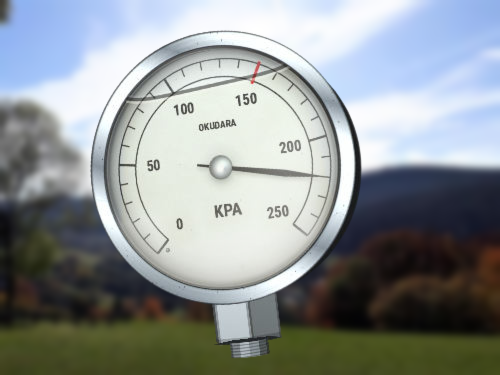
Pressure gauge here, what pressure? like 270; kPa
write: 220; kPa
